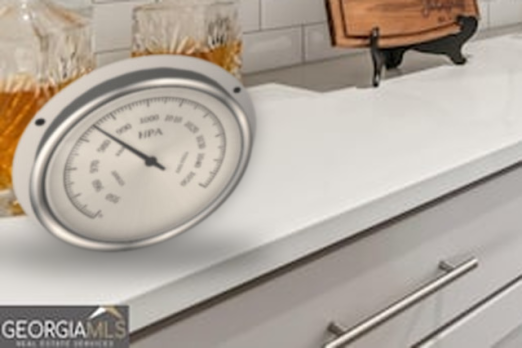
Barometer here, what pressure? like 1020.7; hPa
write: 985; hPa
